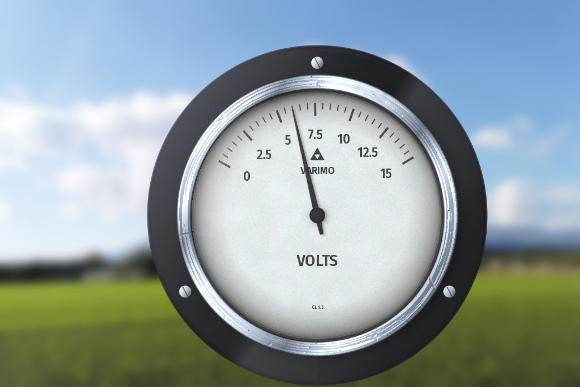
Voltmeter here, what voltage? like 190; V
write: 6; V
